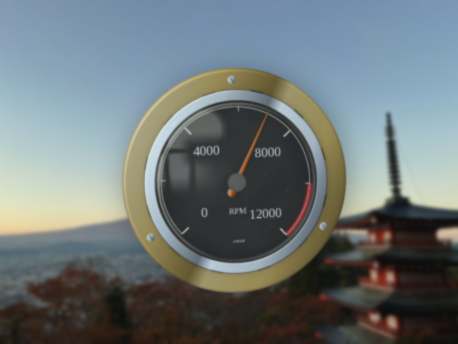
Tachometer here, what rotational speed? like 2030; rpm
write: 7000; rpm
